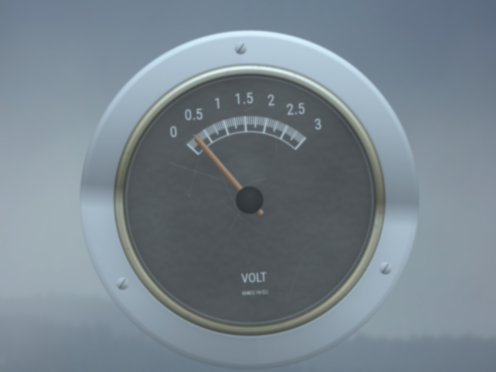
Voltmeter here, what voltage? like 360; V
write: 0.25; V
